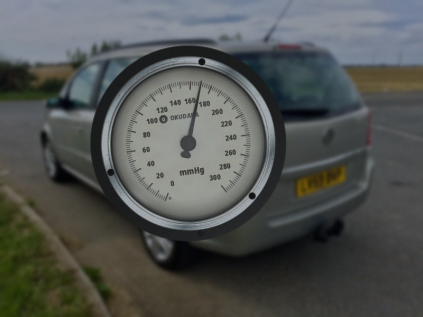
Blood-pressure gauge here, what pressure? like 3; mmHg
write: 170; mmHg
